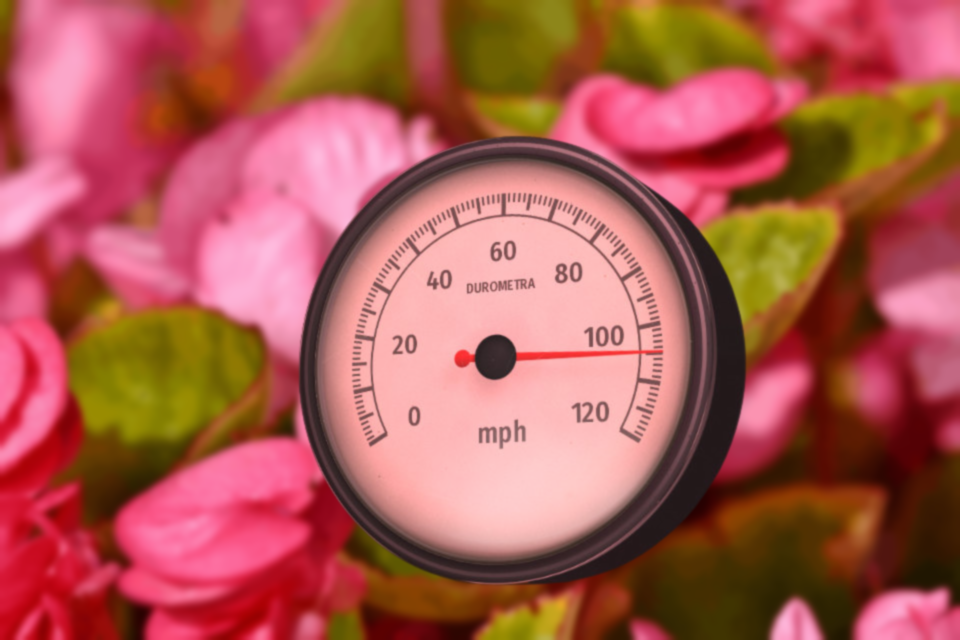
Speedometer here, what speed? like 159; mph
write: 105; mph
